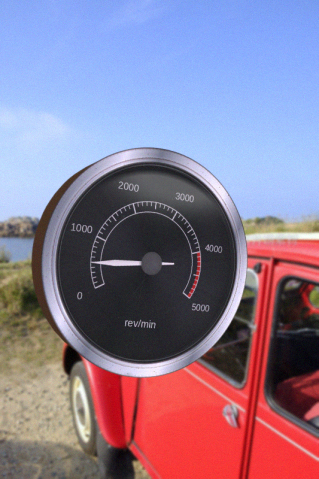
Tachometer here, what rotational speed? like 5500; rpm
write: 500; rpm
